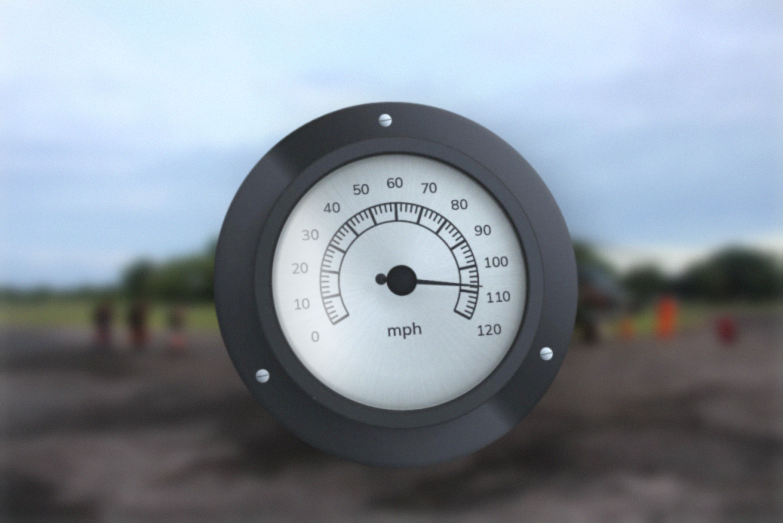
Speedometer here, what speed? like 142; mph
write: 108; mph
